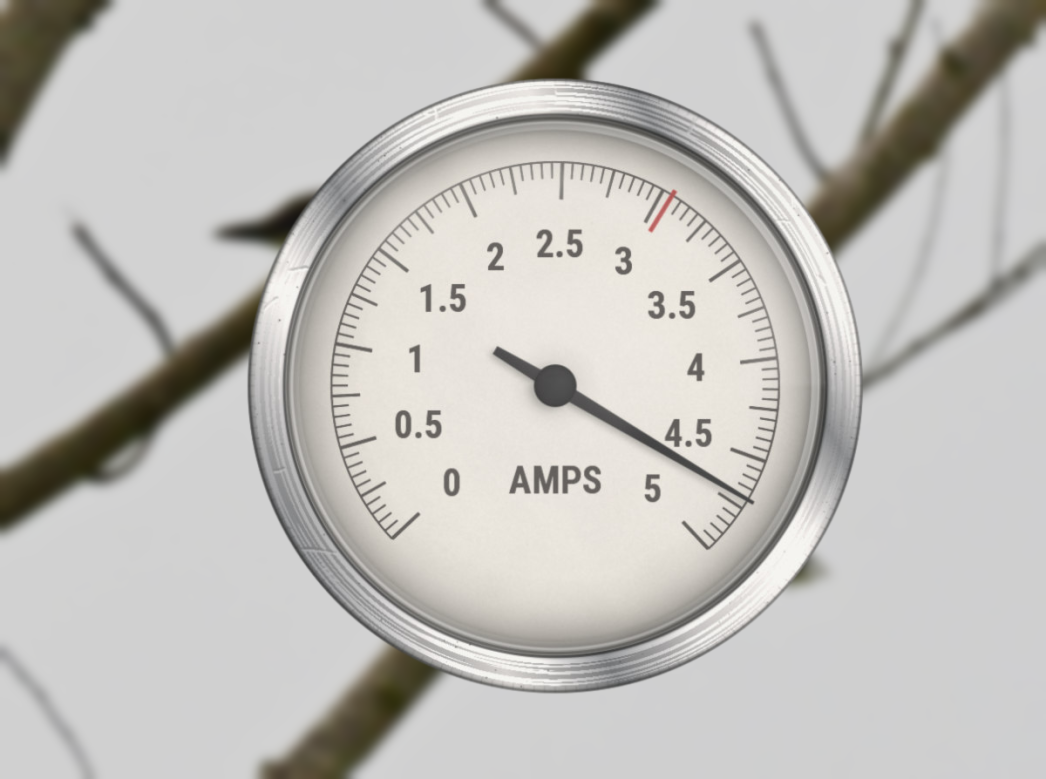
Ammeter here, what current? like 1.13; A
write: 4.7; A
